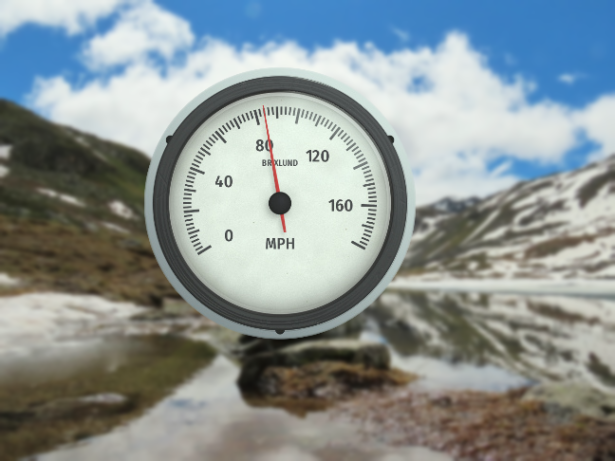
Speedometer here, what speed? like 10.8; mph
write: 84; mph
